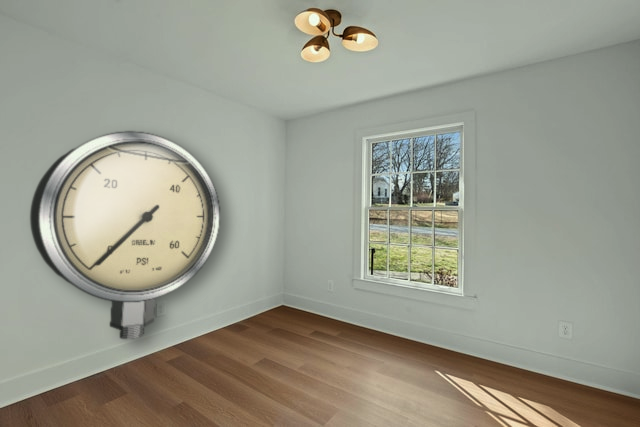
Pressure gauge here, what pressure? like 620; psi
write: 0; psi
